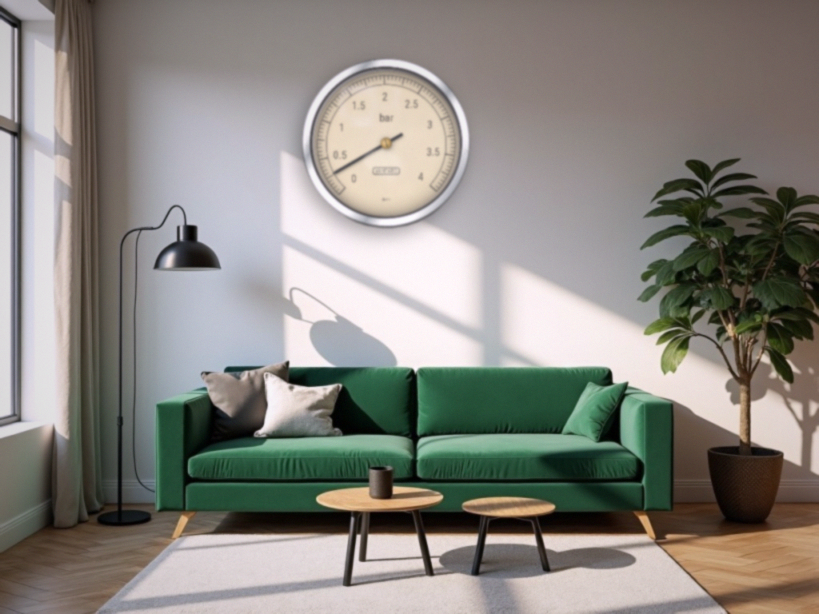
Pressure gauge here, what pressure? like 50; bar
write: 0.25; bar
